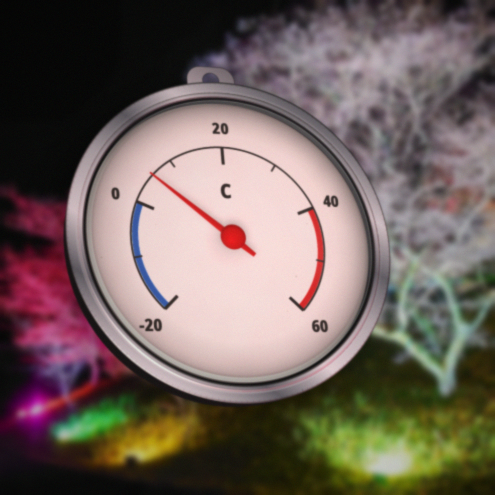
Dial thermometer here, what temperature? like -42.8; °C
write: 5; °C
